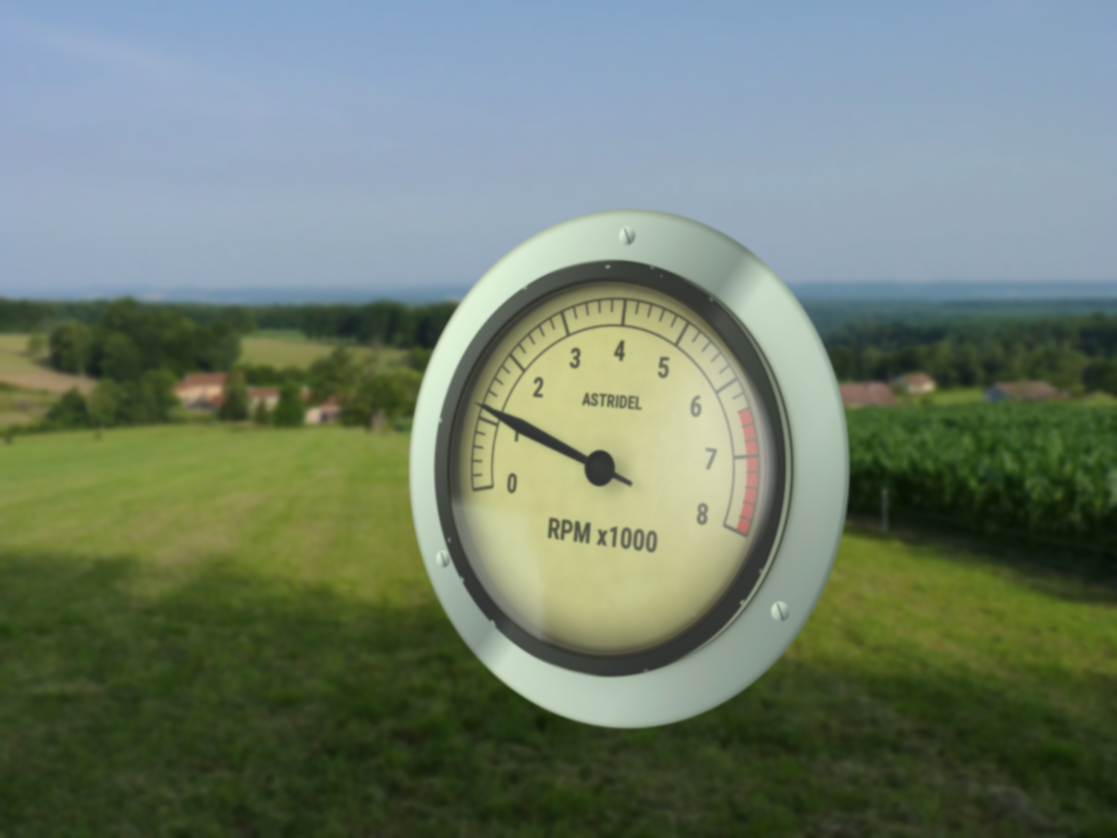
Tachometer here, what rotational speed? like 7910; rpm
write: 1200; rpm
